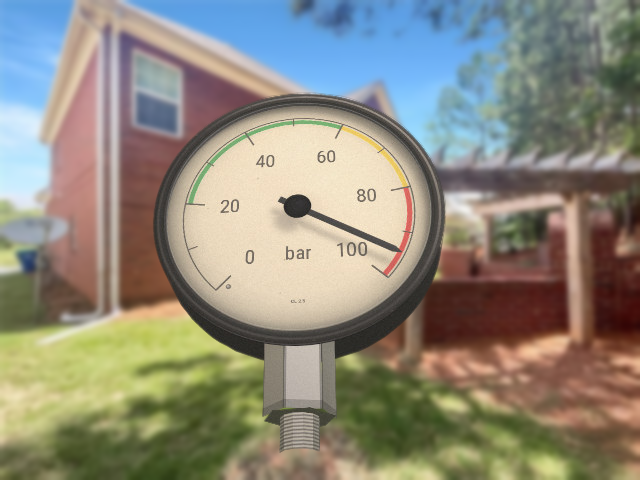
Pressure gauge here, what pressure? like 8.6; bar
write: 95; bar
